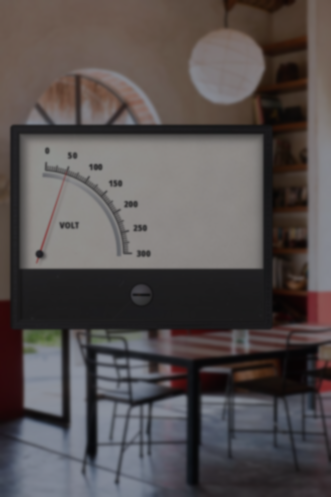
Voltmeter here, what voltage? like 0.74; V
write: 50; V
